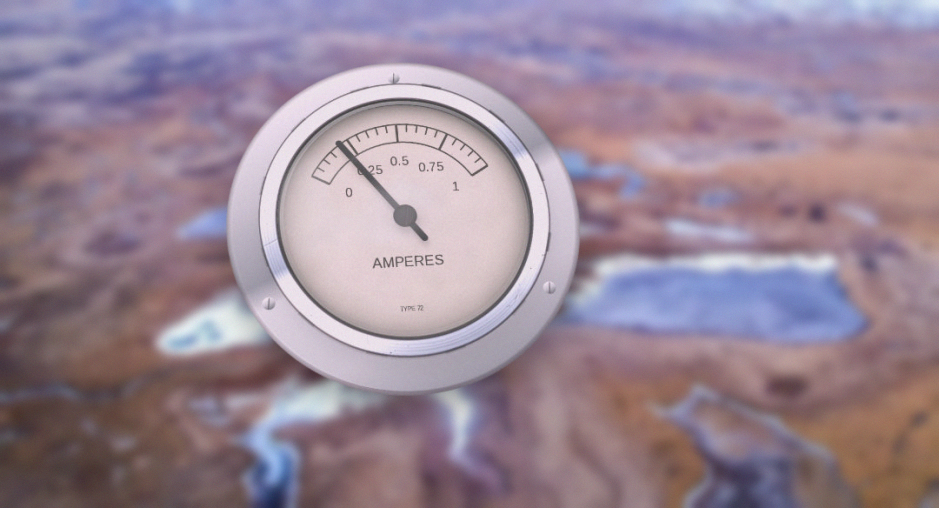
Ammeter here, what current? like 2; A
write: 0.2; A
